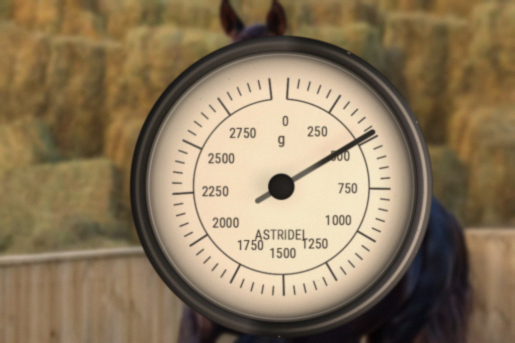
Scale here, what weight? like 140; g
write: 475; g
